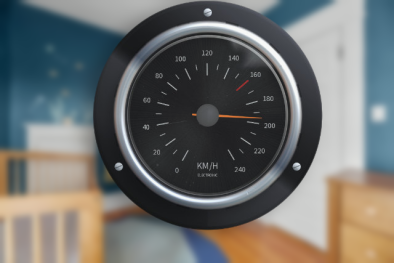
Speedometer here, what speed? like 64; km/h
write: 195; km/h
